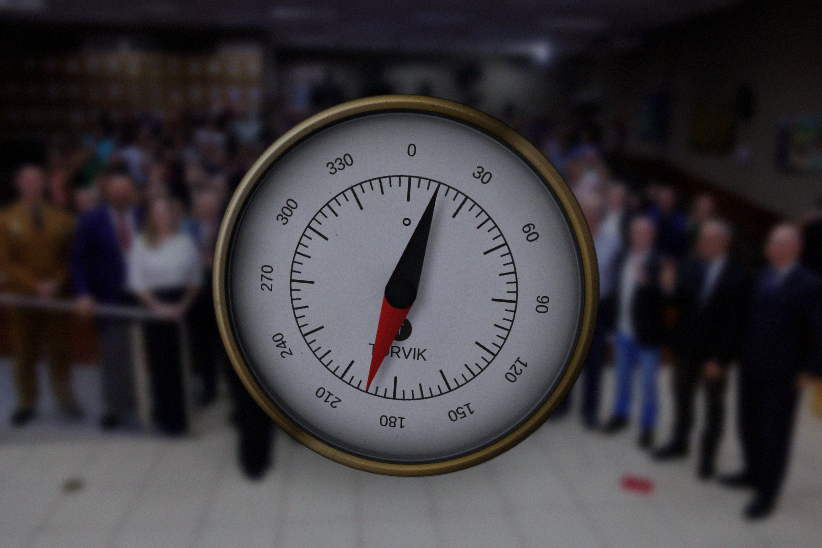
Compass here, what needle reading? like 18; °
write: 195; °
